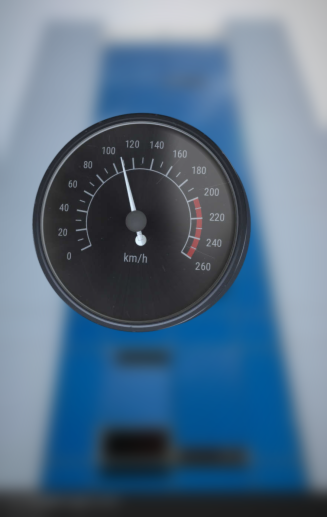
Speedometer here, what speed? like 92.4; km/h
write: 110; km/h
